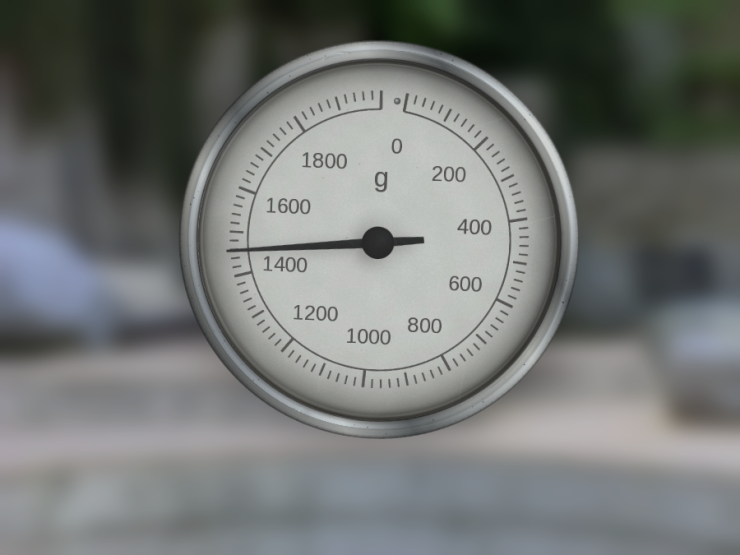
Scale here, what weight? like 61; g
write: 1460; g
